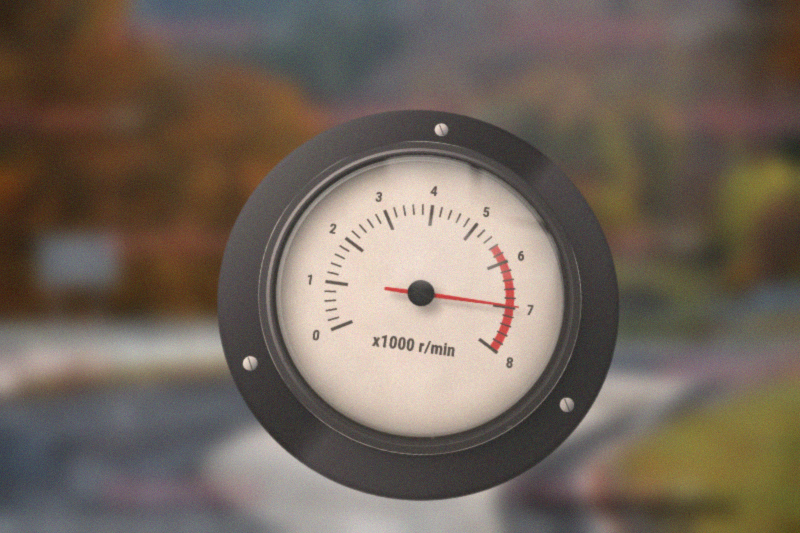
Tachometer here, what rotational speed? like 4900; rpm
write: 7000; rpm
